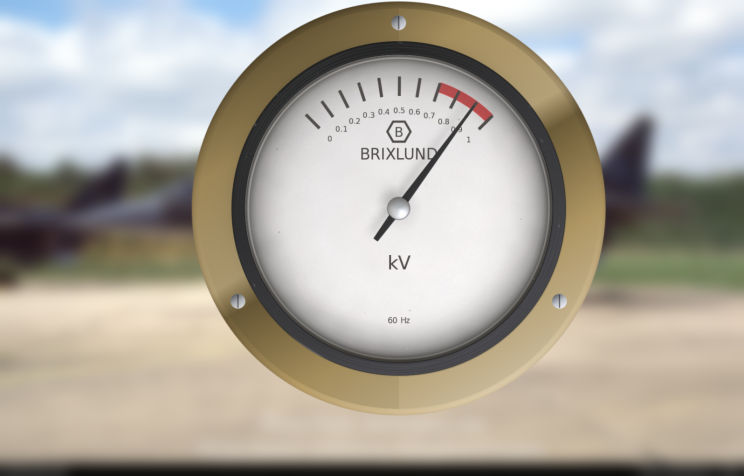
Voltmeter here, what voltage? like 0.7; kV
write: 0.9; kV
